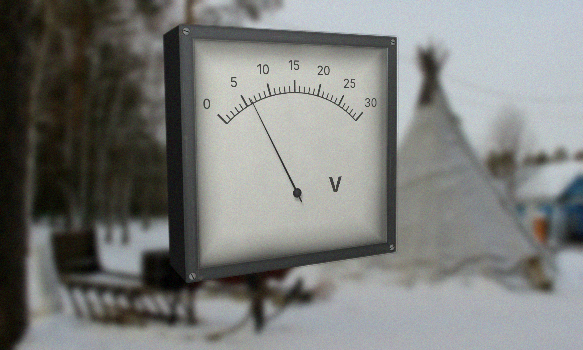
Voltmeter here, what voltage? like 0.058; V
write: 6; V
